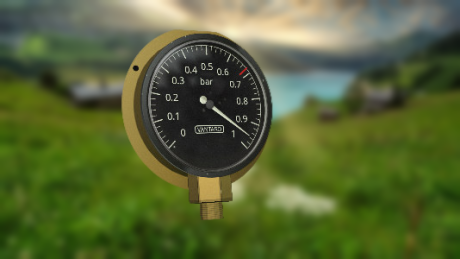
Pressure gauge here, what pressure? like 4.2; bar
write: 0.96; bar
